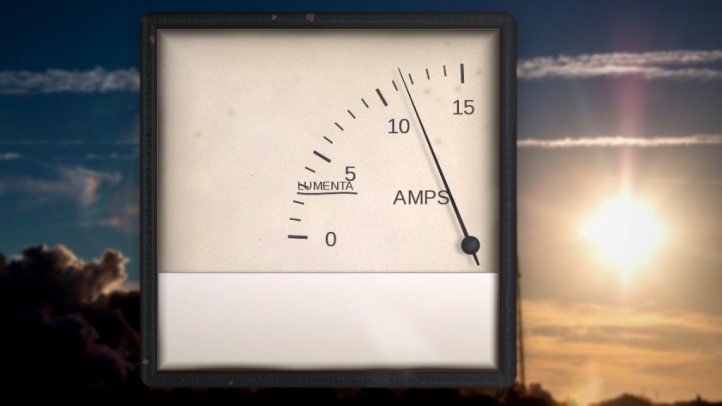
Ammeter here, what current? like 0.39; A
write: 11.5; A
